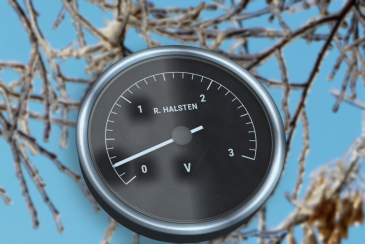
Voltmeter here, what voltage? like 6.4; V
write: 0.2; V
